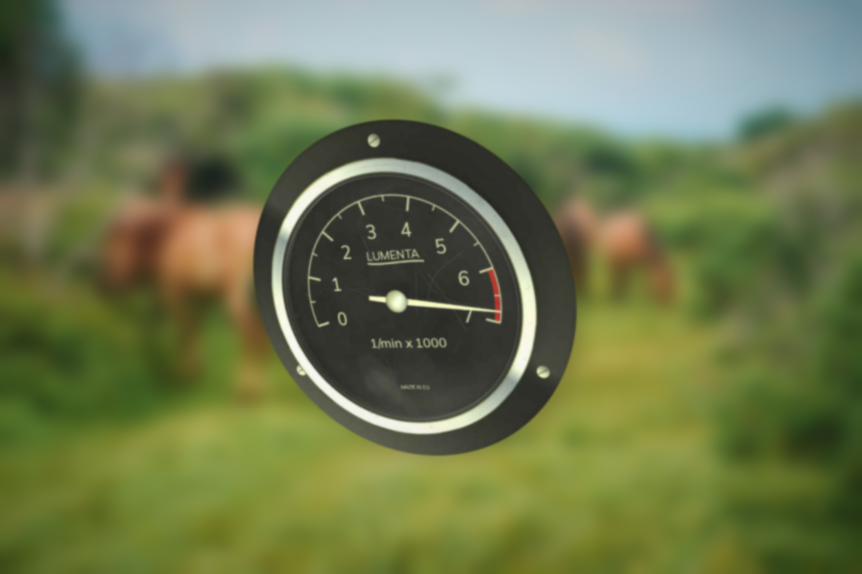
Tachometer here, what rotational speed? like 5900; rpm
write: 6750; rpm
